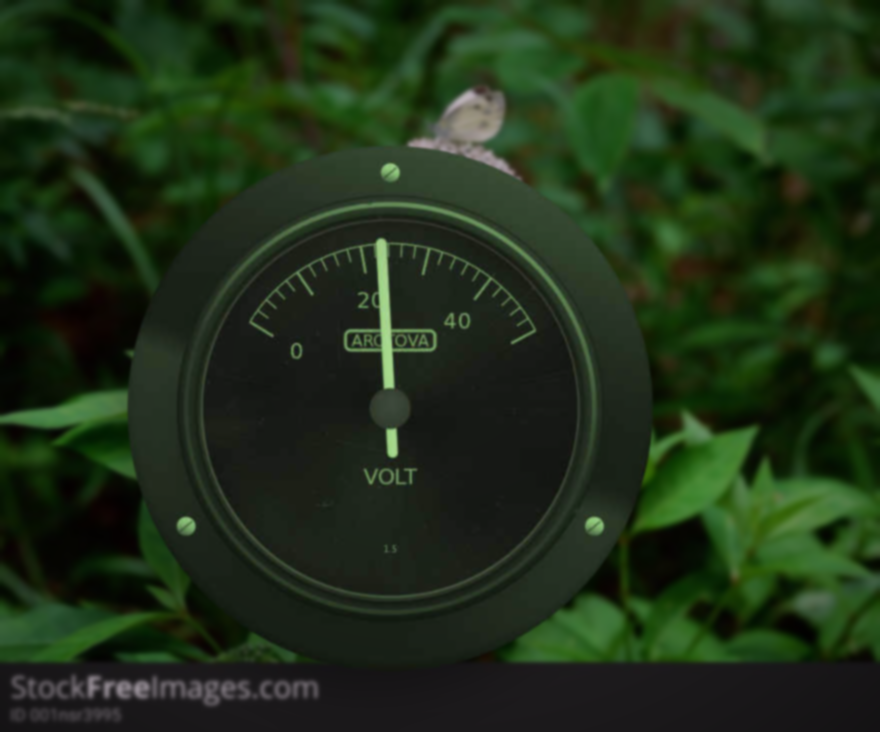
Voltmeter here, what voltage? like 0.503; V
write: 23; V
